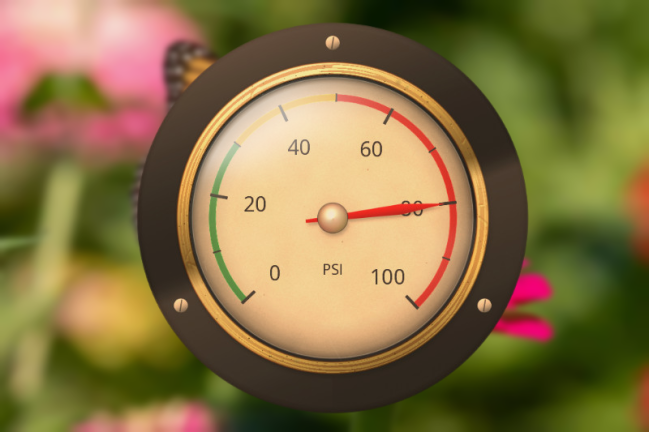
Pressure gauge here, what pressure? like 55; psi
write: 80; psi
